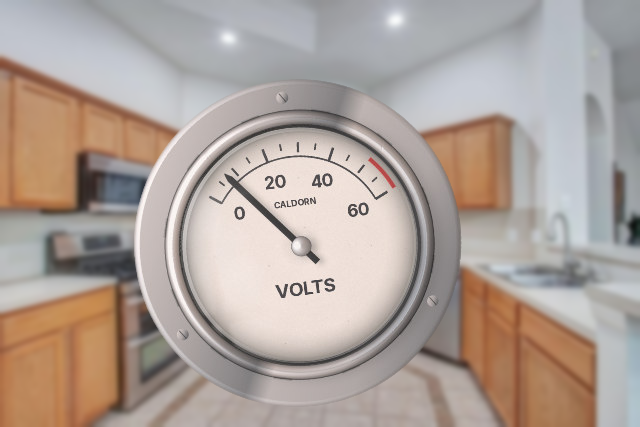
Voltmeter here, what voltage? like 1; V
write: 7.5; V
